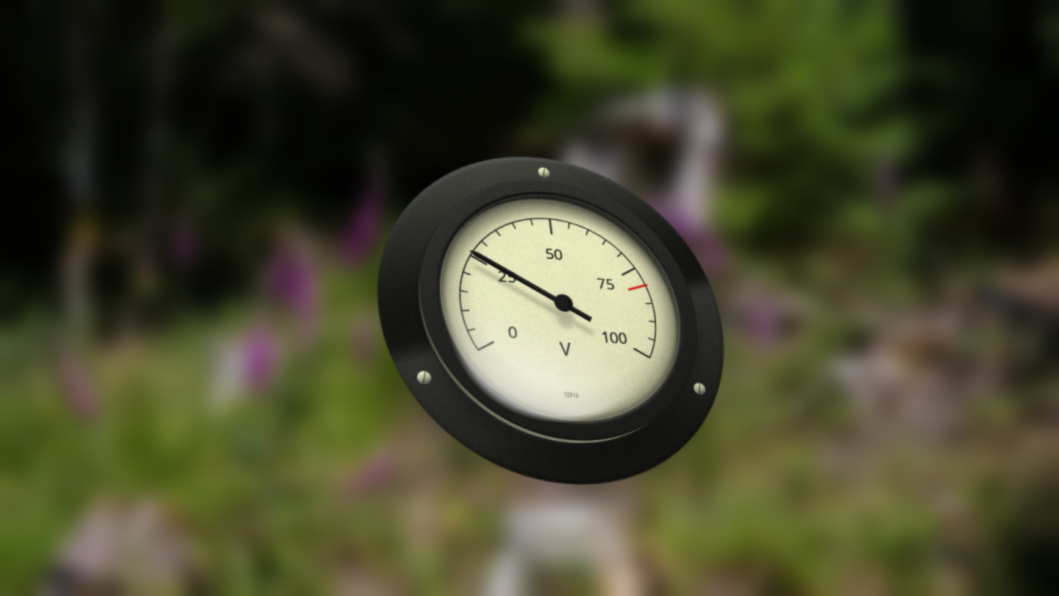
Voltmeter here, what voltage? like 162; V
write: 25; V
